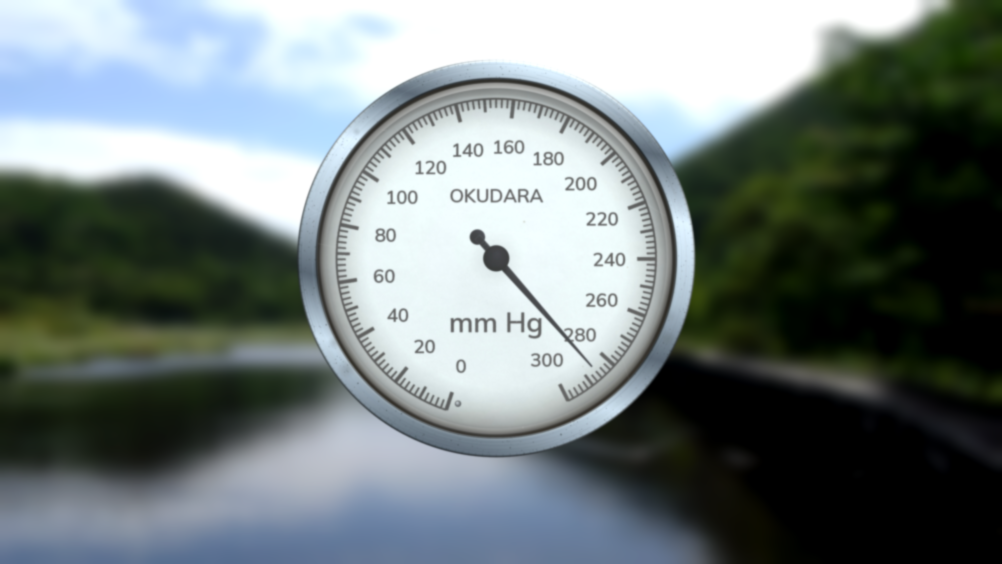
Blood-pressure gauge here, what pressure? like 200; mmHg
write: 286; mmHg
